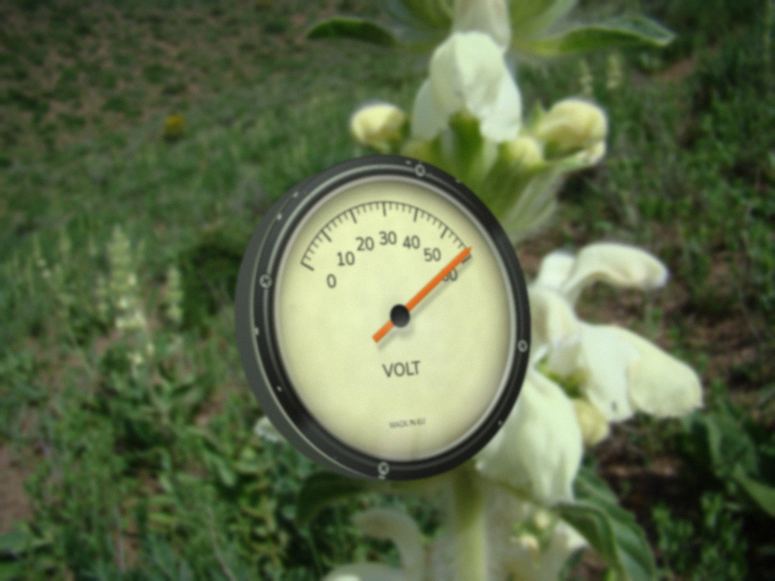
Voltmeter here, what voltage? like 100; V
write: 58; V
